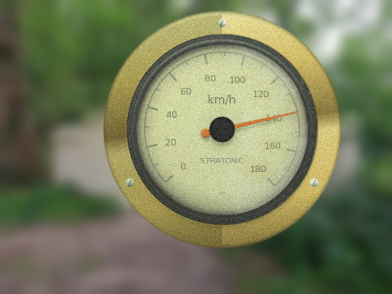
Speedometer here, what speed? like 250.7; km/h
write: 140; km/h
